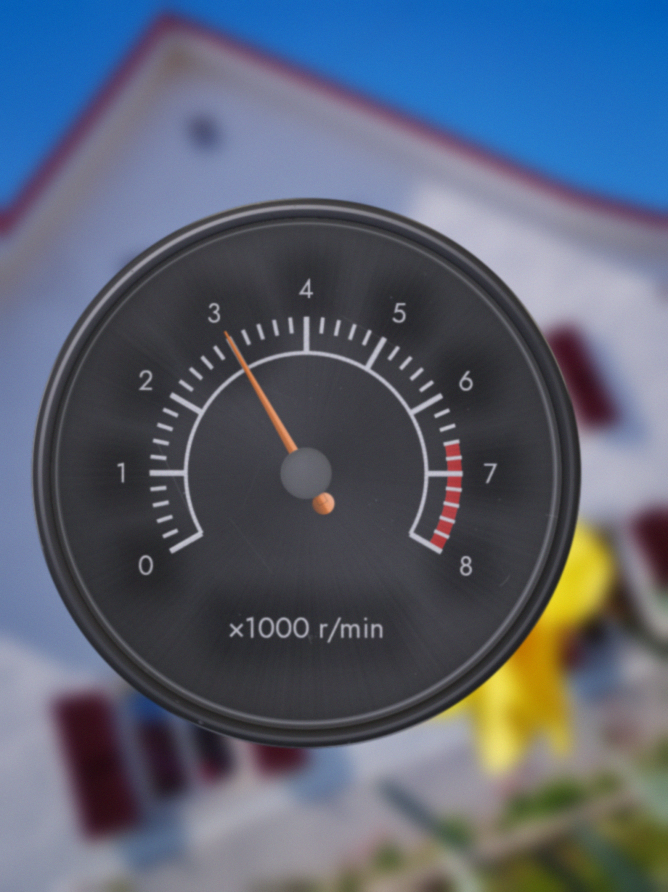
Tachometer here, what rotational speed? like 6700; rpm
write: 3000; rpm
